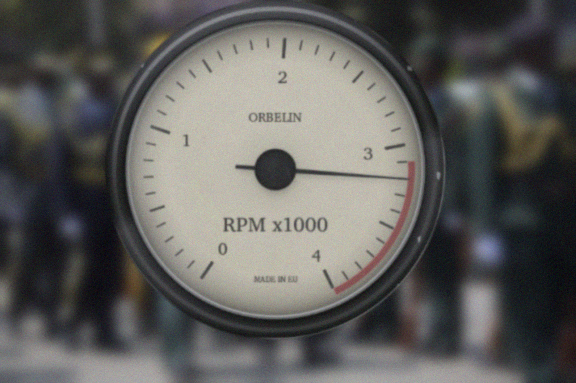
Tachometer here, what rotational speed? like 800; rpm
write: 3200; rpm
